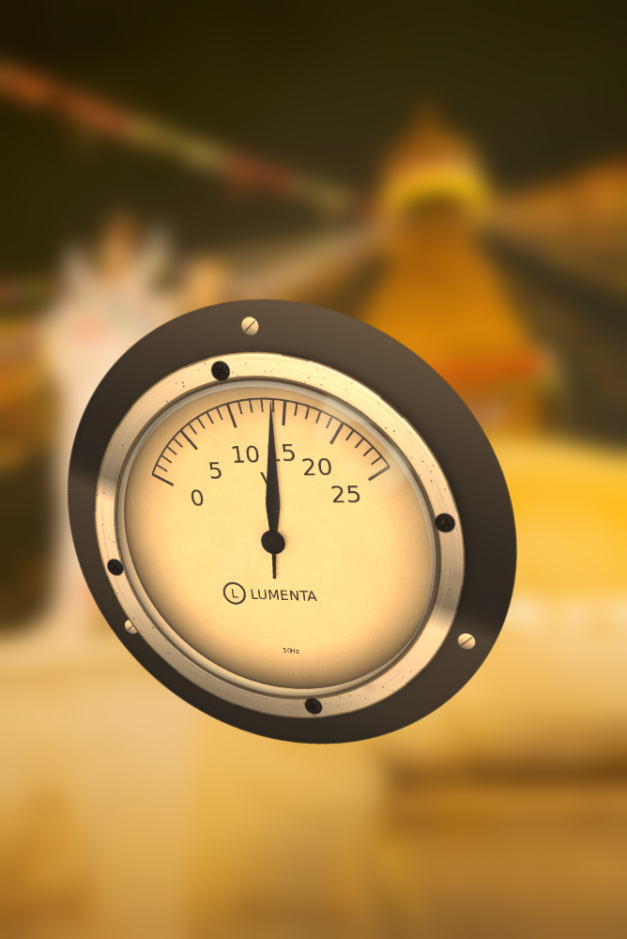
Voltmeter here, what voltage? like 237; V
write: 14; V
